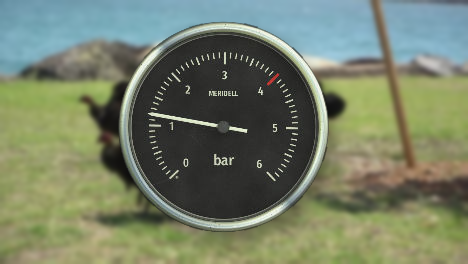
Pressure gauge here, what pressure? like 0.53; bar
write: 1.2; bar
